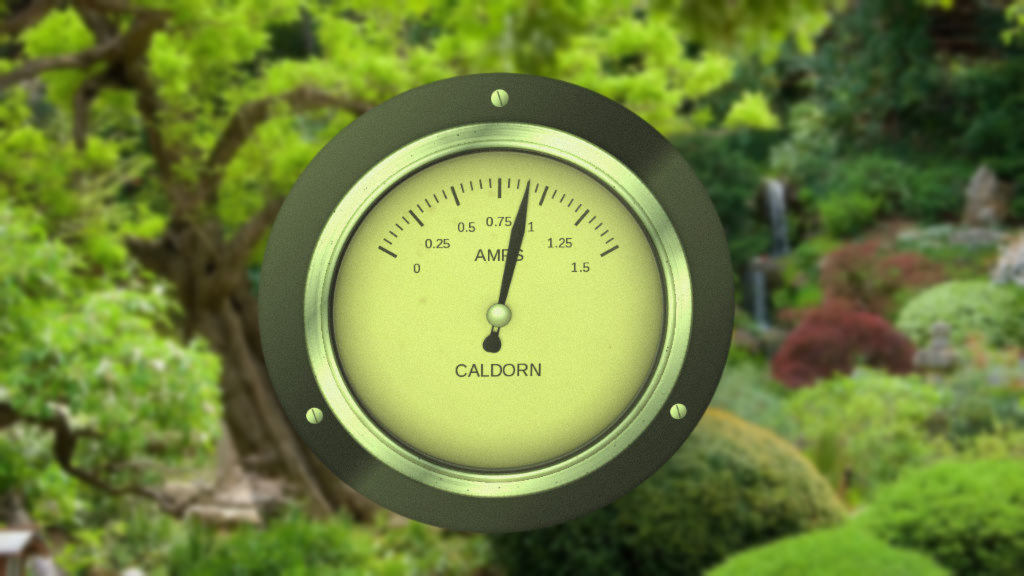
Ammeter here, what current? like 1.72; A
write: 0.9; A
